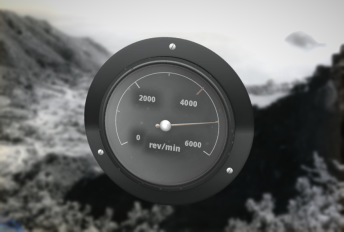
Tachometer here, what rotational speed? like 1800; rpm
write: 5000; rpm
